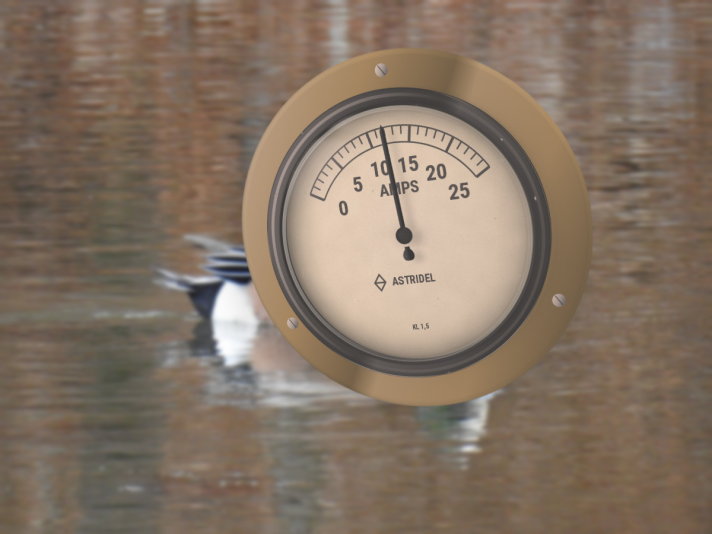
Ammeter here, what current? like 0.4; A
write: 12; A
